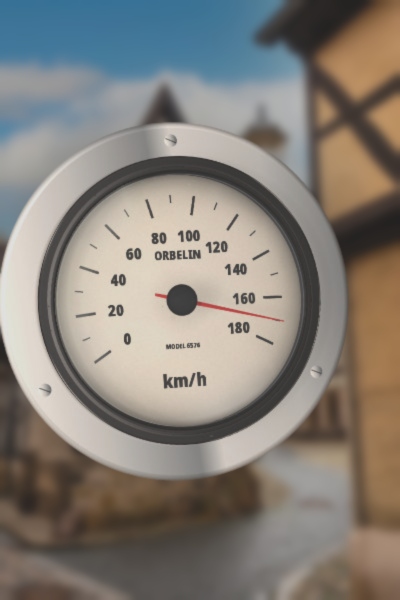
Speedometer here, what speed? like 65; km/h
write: 170; km/h
